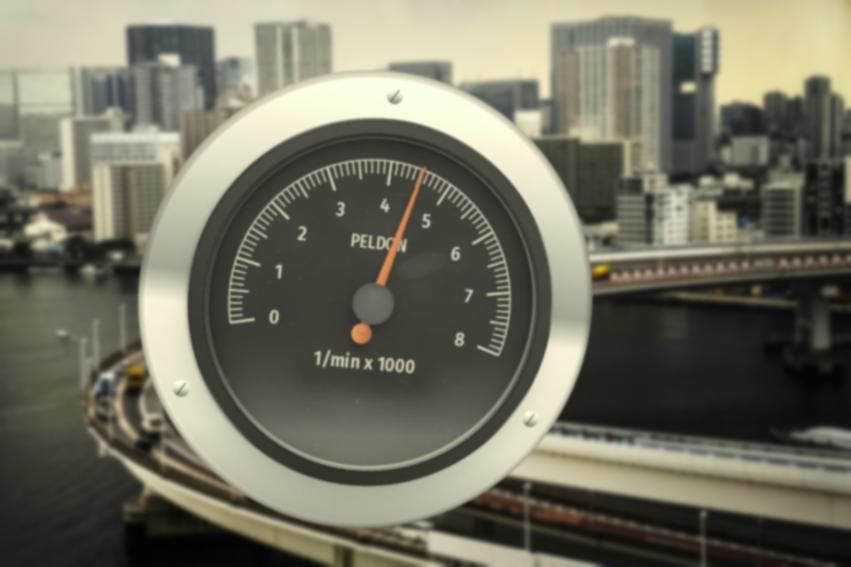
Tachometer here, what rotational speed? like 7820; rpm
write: 4500; rpm
